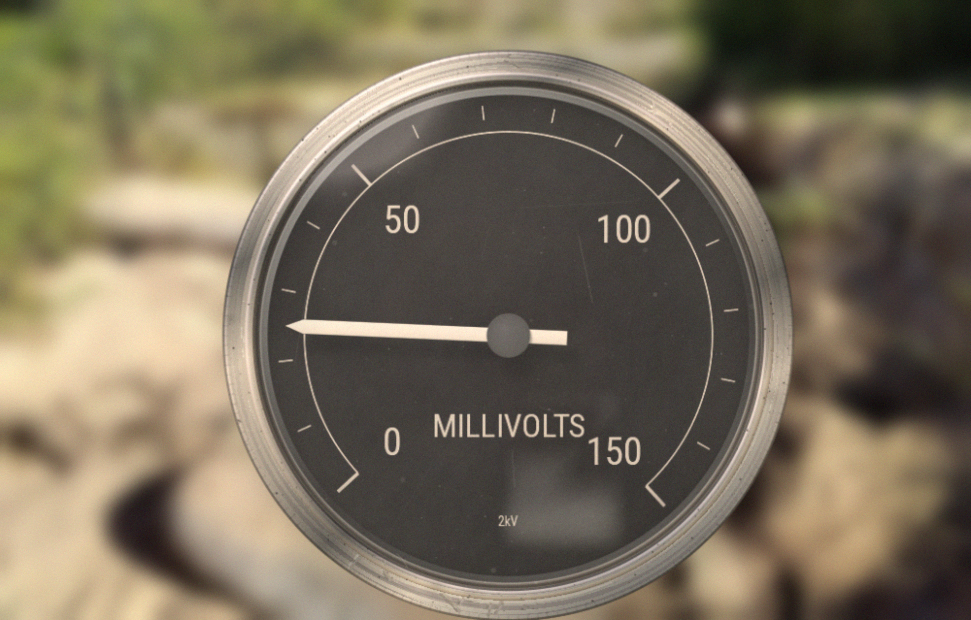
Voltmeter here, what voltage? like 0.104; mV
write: 25; mV
